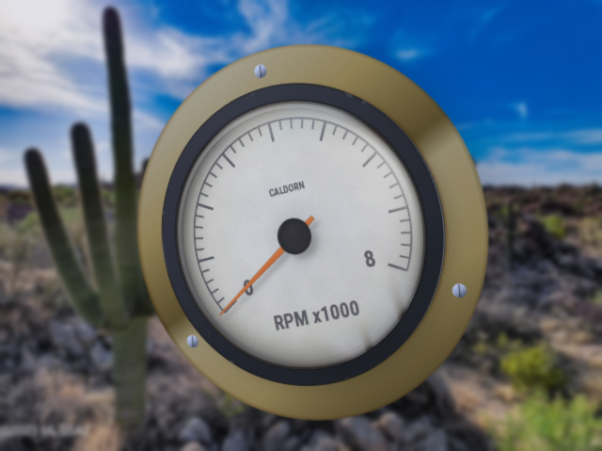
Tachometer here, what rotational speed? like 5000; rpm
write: 0; rpm
